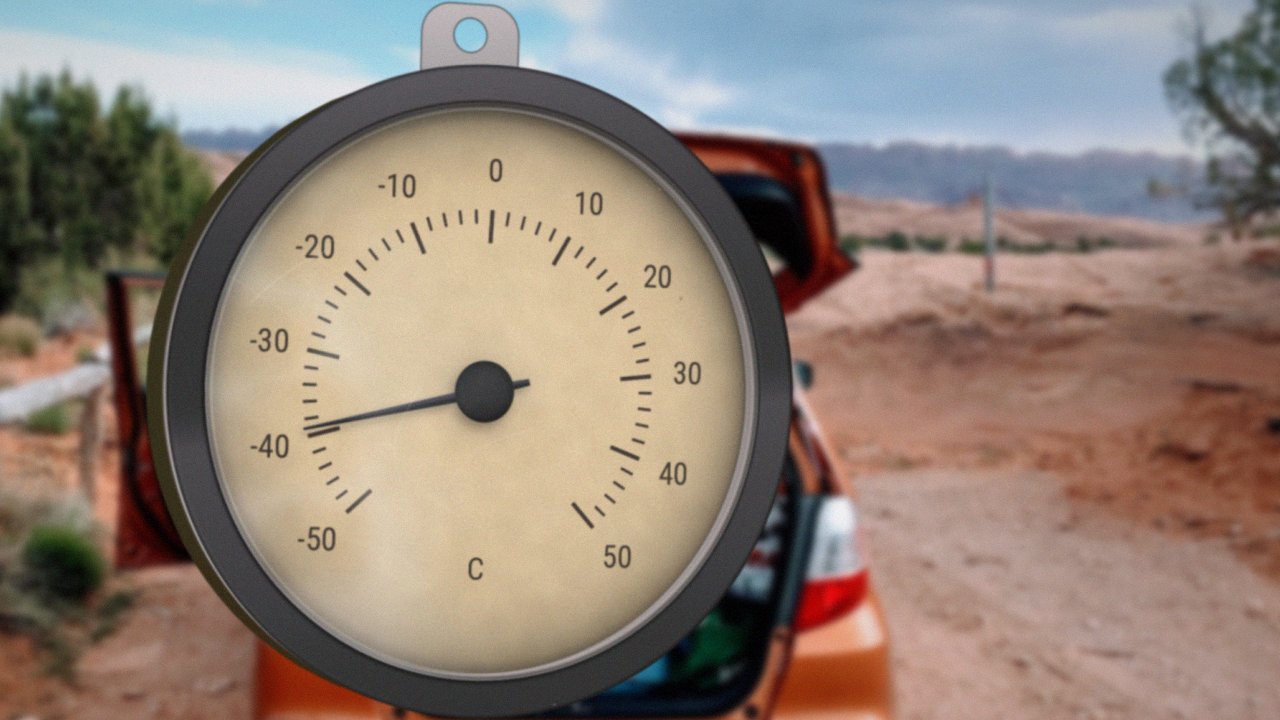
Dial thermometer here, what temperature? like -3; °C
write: -39; °C
